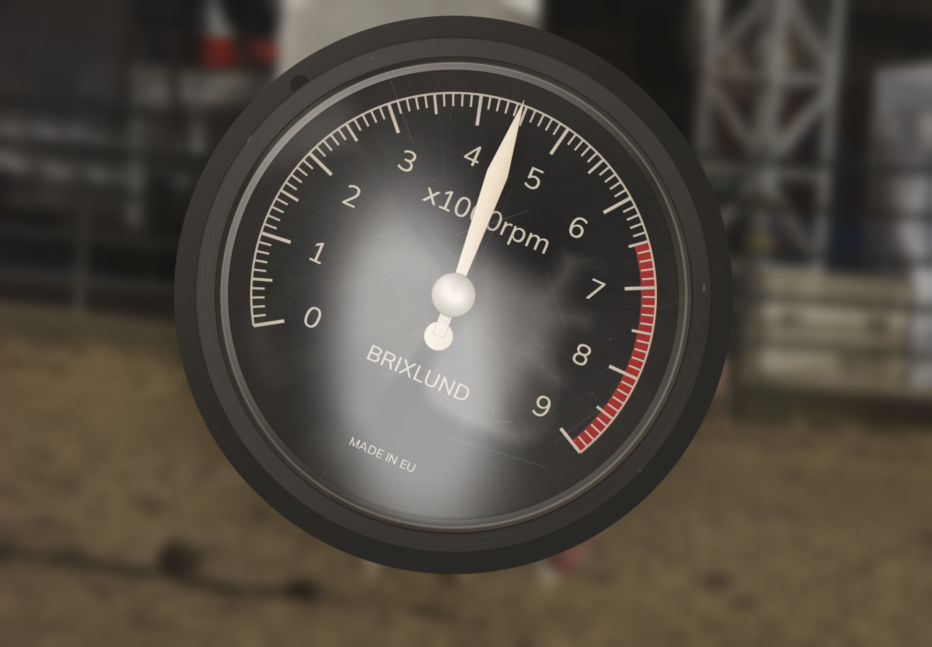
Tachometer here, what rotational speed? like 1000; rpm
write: 4450; rpm
